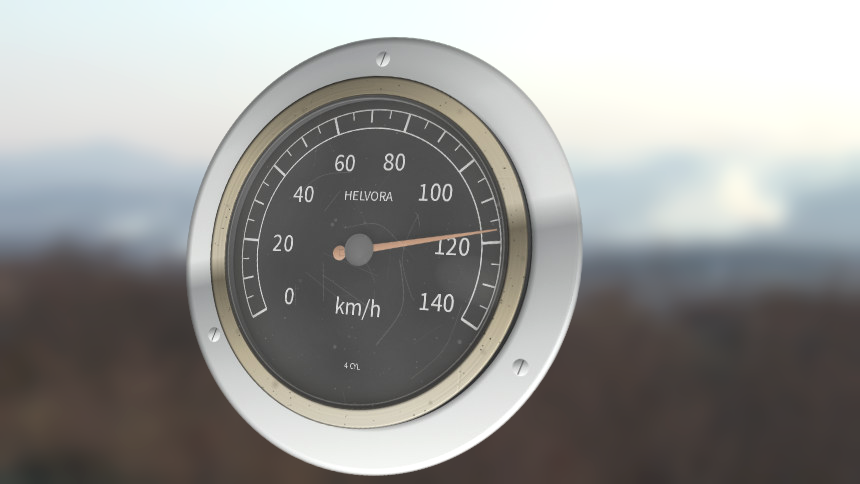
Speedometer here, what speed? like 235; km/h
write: 117.5; km/h
